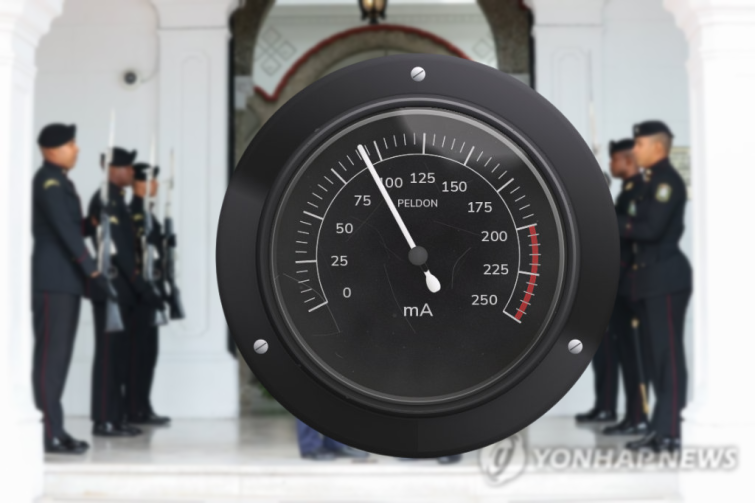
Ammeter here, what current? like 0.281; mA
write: 92.5; mA
